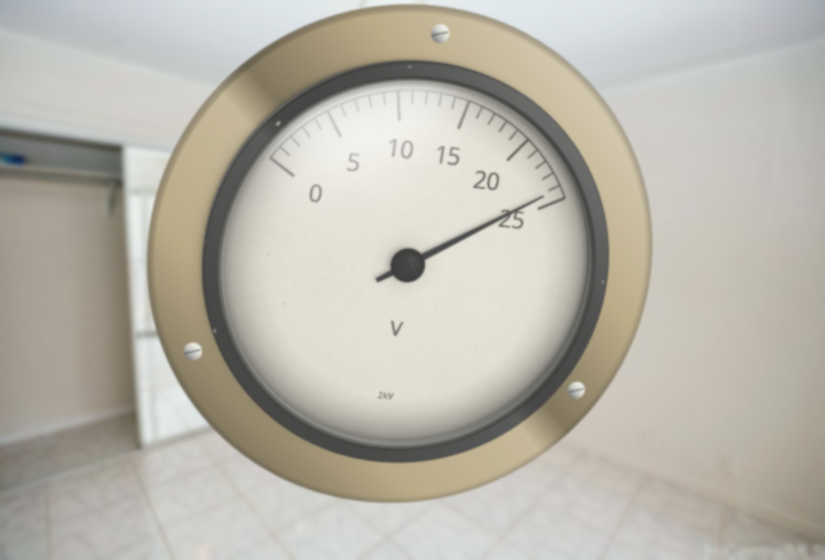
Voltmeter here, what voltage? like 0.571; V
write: 24; V
